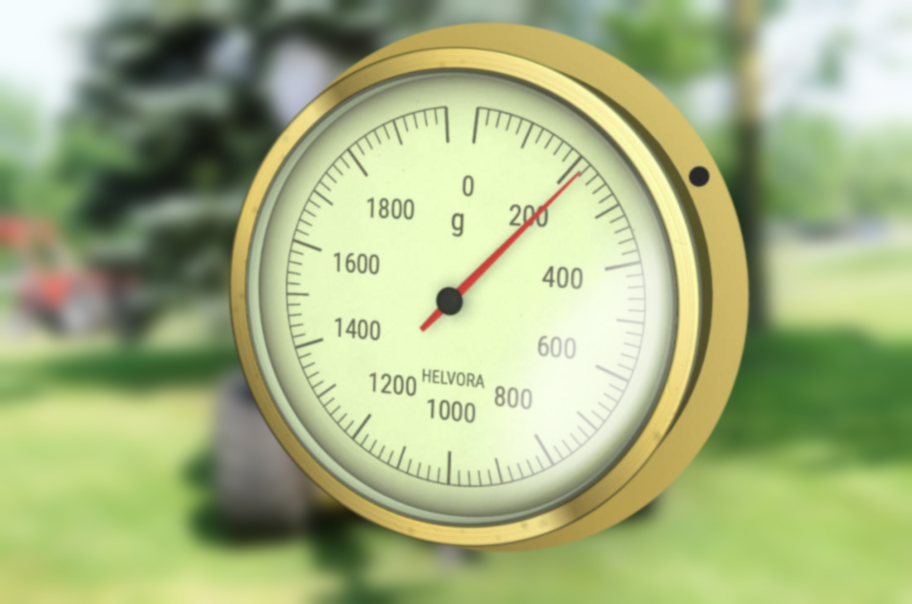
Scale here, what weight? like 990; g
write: 220; g
